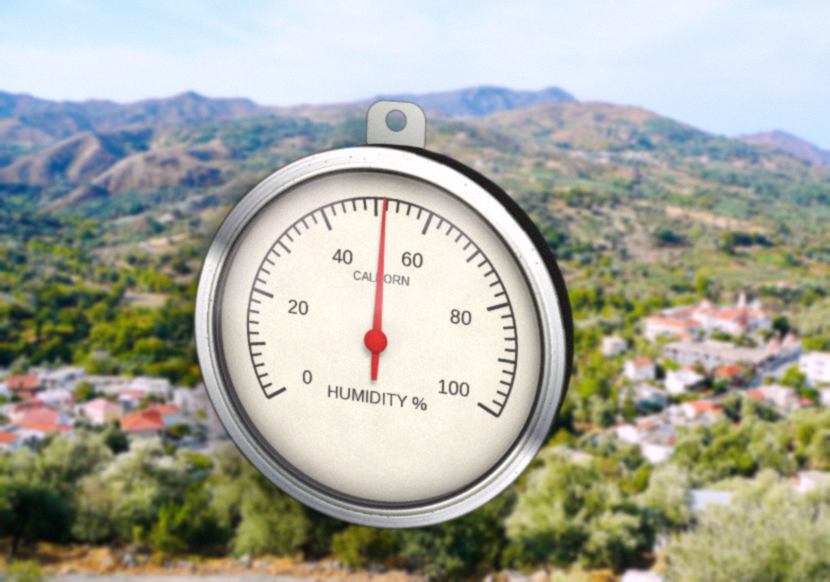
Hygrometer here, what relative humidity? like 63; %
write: 52; %
